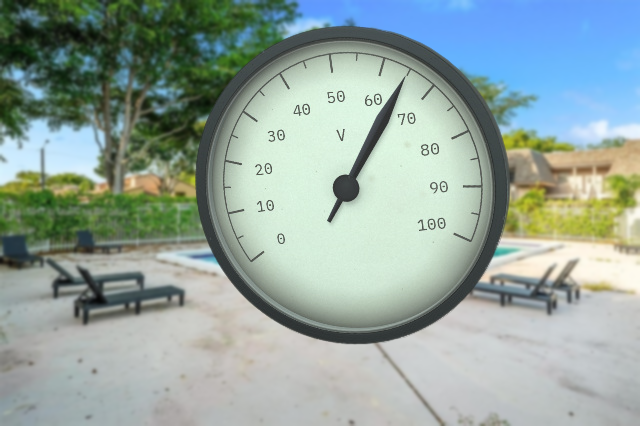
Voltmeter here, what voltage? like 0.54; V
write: 65; V
